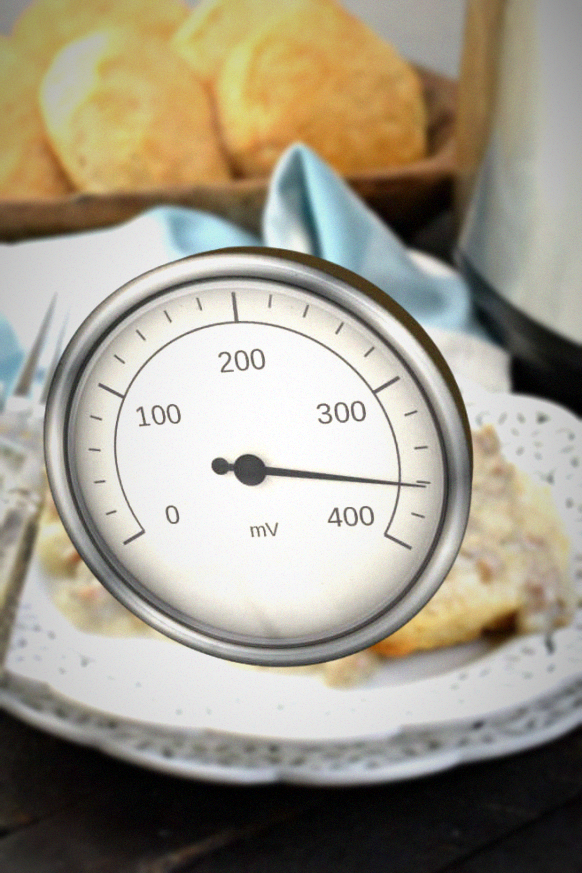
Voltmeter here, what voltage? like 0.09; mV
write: 360; mV
